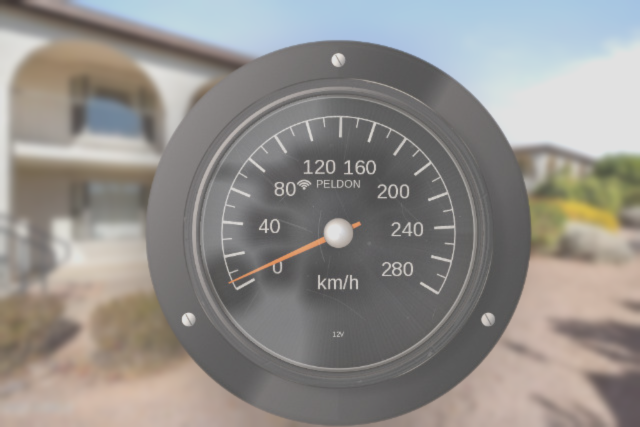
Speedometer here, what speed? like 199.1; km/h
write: 5; km/h
